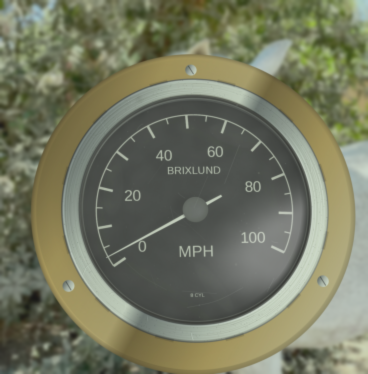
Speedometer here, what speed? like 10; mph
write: 2.5; mph
